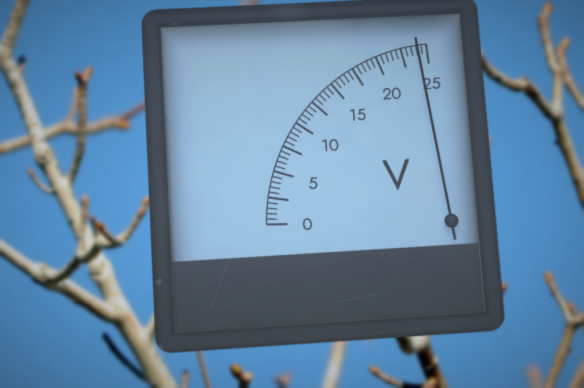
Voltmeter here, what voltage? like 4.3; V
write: 24; V
